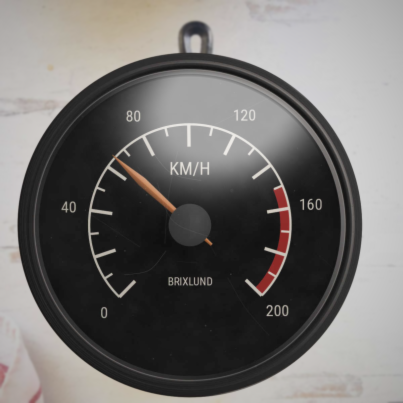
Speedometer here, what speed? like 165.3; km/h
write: 65; km/h
